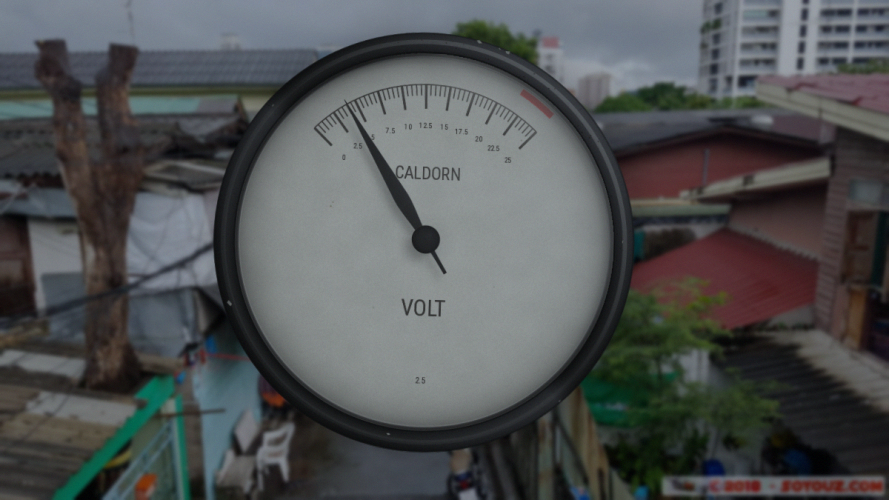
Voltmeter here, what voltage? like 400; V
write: 4; V
